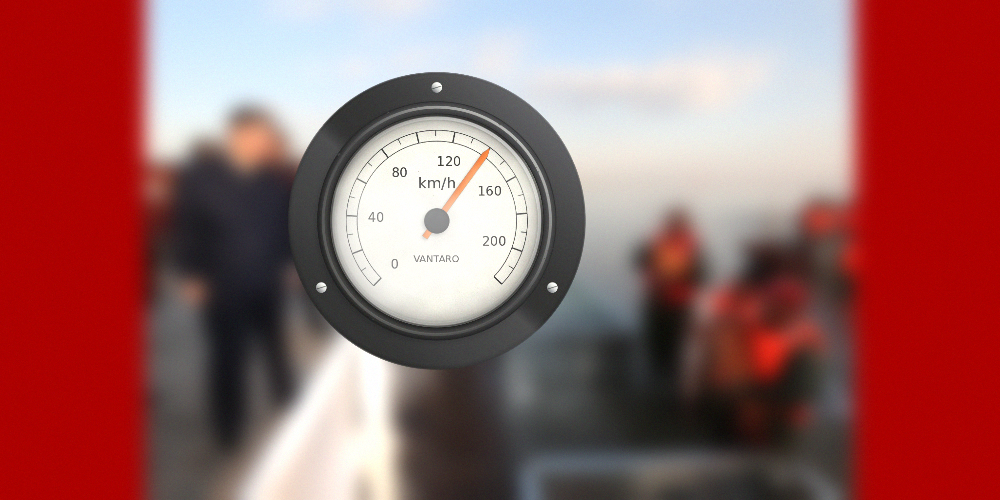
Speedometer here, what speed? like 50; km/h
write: 140; km/h
